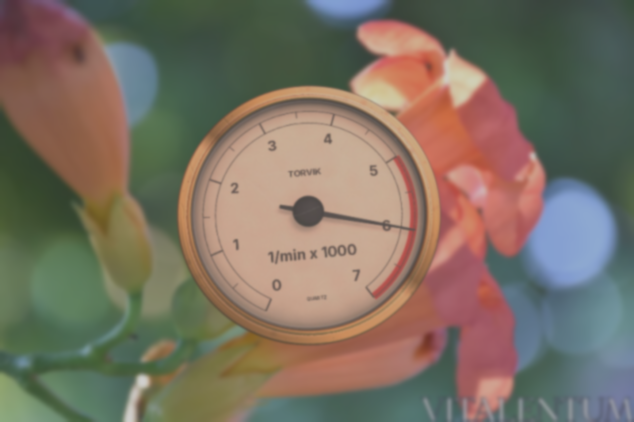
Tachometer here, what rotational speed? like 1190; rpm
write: 6000; rpm
